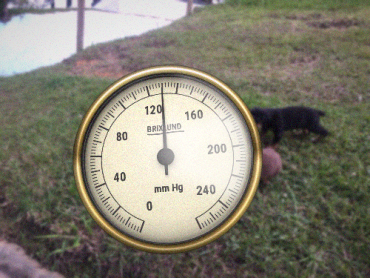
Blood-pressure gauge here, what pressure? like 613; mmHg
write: 130; mmHg
